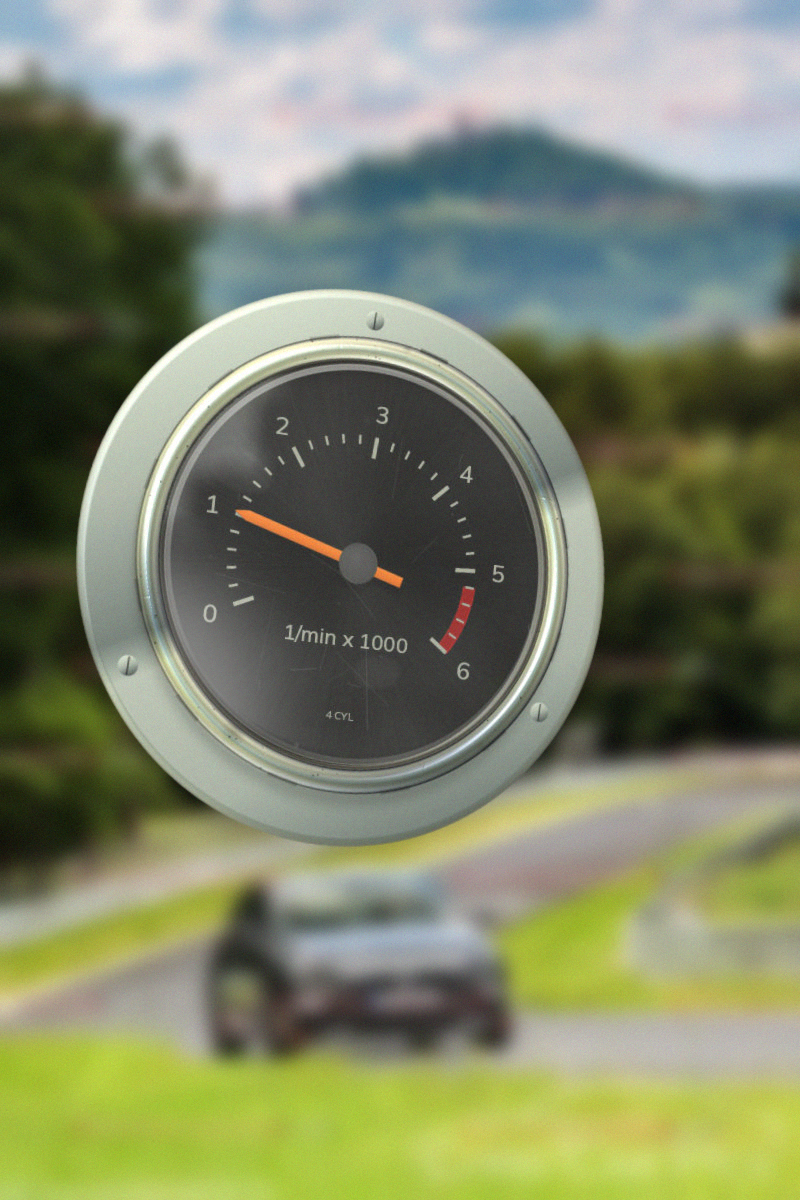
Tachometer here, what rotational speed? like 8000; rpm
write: 1000; rpm
